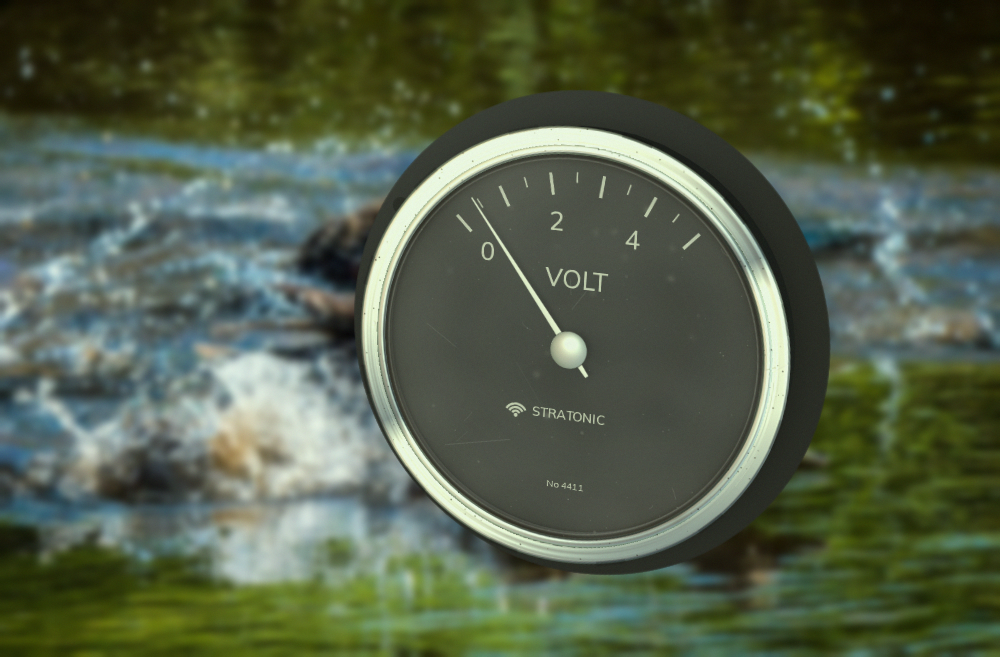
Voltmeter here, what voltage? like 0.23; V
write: 0.5; V
